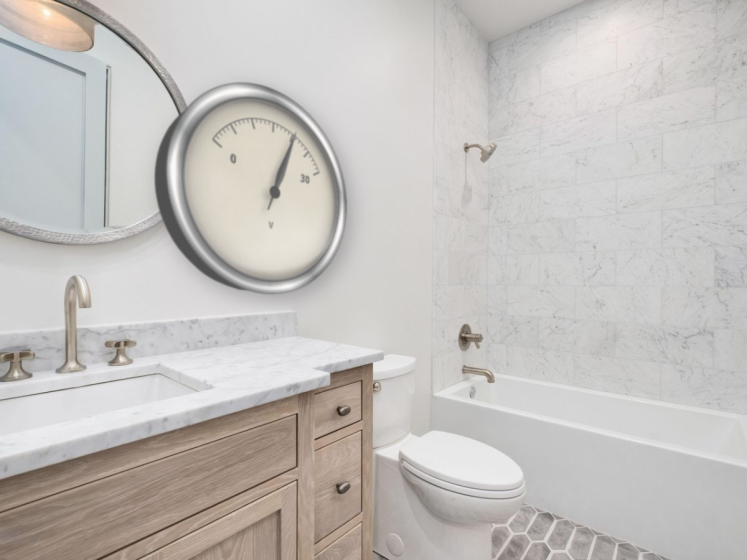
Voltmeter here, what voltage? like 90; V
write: 20; V
